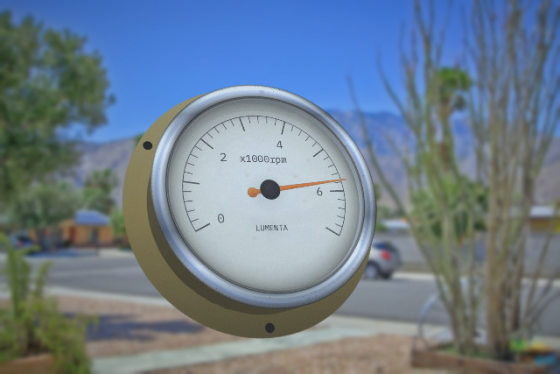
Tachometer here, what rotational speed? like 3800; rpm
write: 5800; rpm
